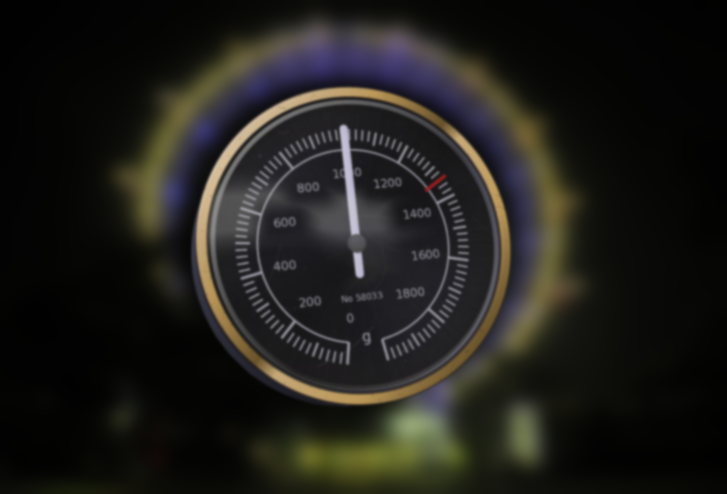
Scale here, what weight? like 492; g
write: 1000; g
